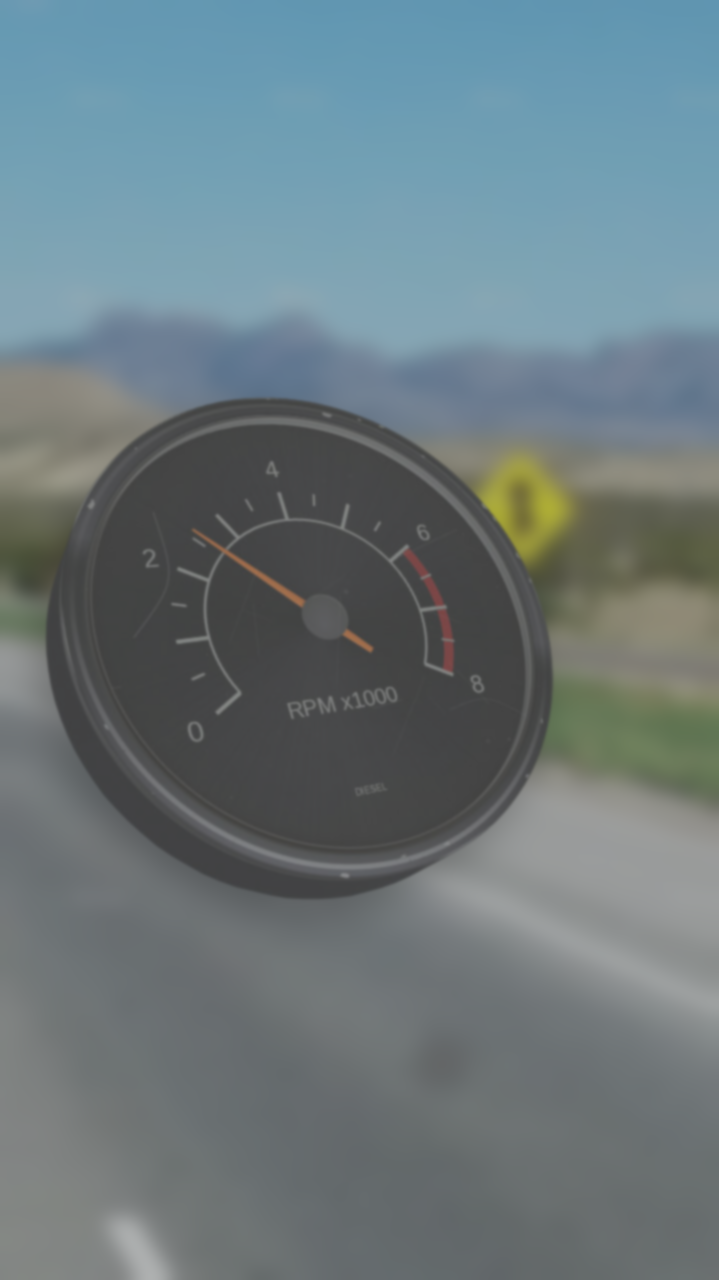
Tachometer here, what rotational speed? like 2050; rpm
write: 2500; rpm
